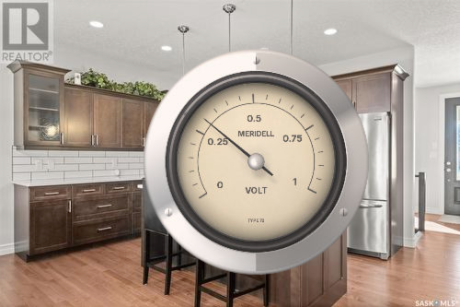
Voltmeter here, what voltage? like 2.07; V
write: 0.3; V
